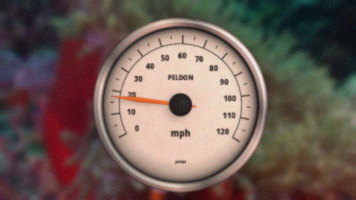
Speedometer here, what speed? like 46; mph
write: 17.5; mph
